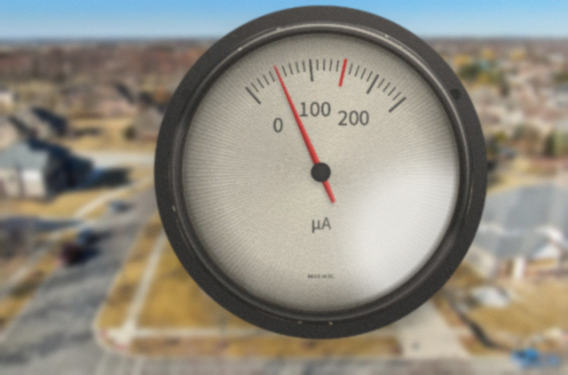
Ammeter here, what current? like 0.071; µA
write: 50; µA
